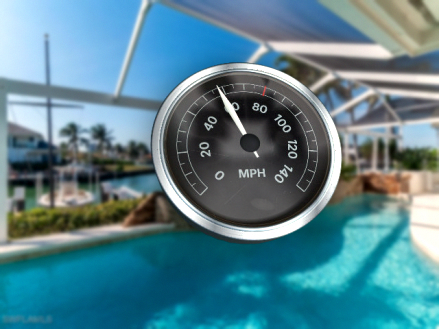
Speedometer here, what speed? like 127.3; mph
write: 57.5; mph
